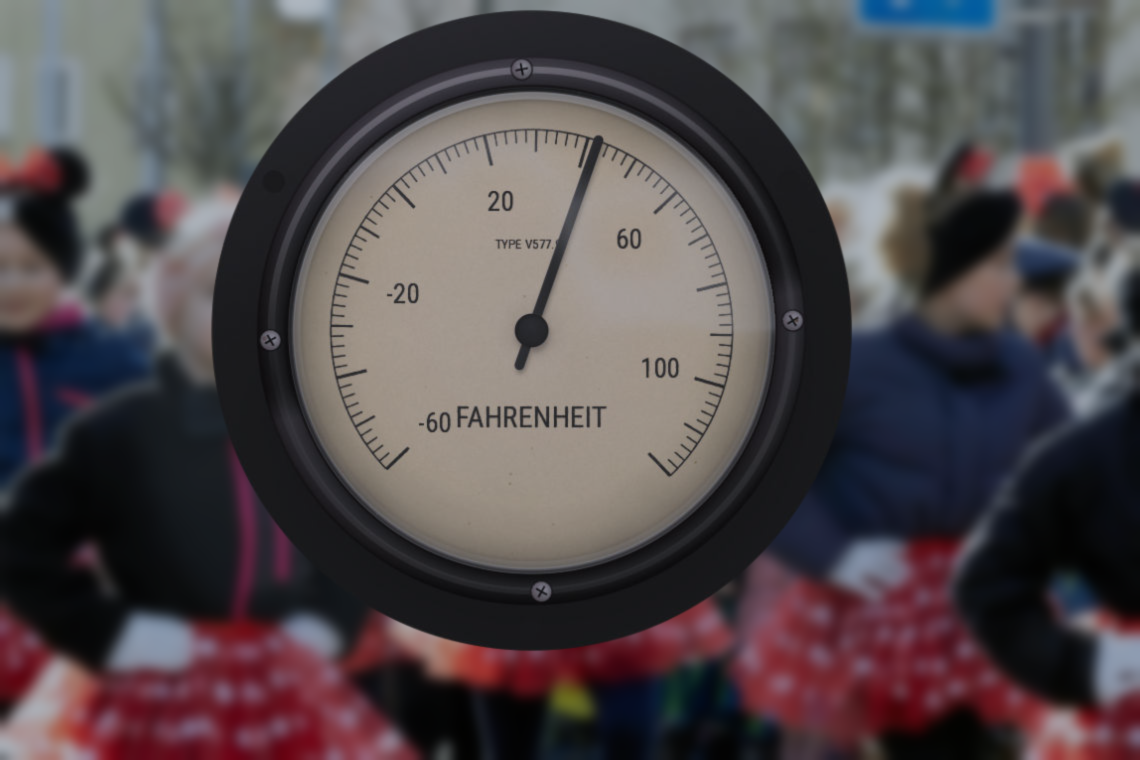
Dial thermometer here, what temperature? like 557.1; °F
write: 42; °F
